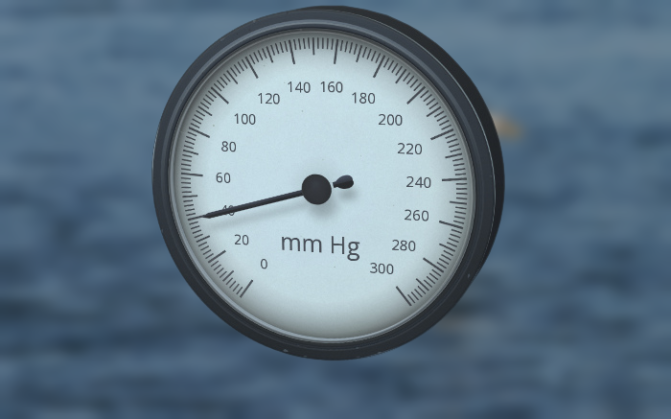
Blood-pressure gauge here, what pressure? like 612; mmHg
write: 40; mmHg
